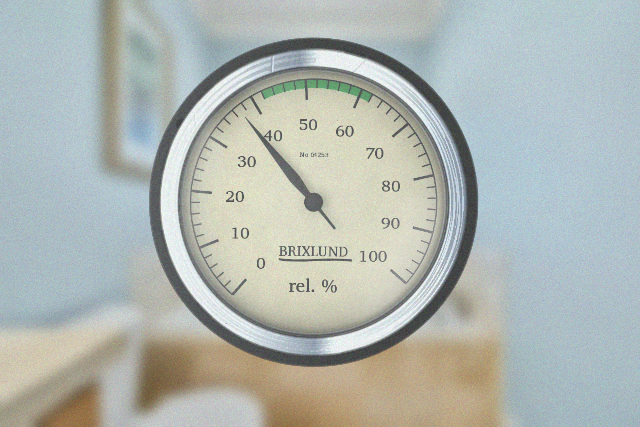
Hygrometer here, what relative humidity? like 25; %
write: 37; %
